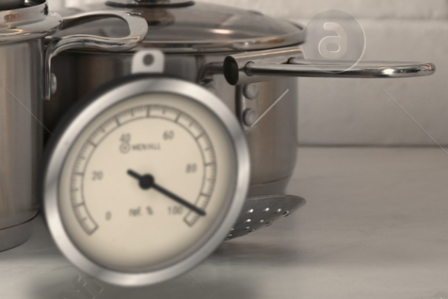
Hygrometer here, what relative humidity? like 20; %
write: 95; %
